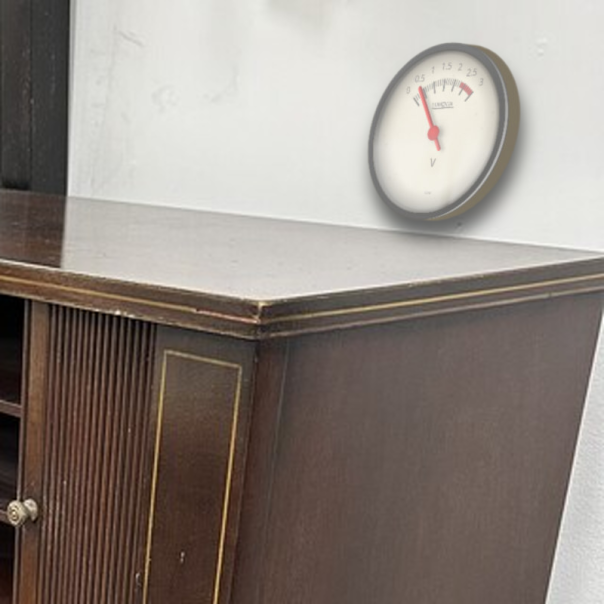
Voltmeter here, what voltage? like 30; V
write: 0.5; V
